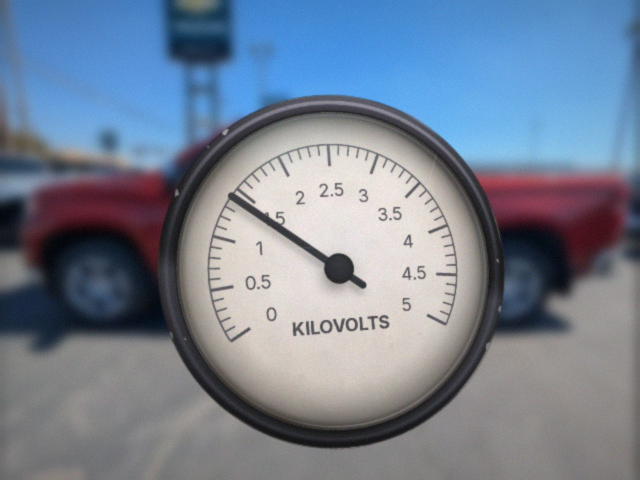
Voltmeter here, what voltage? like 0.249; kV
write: 1.4; kV
